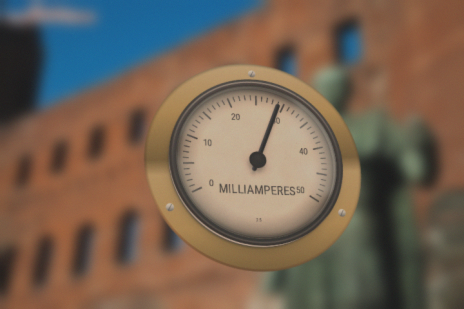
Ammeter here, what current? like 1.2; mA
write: 29; mA
